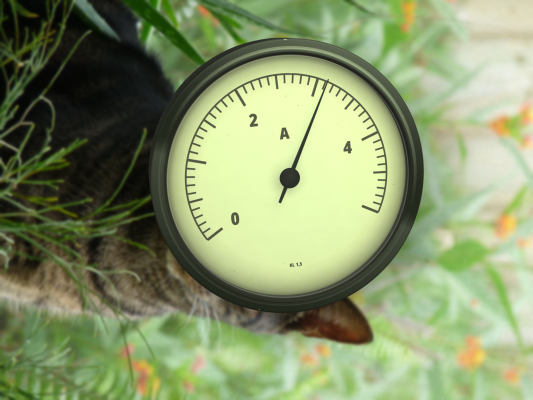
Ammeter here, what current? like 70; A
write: 3.1; A
